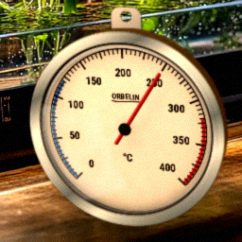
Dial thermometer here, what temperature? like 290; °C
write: 250; °C
